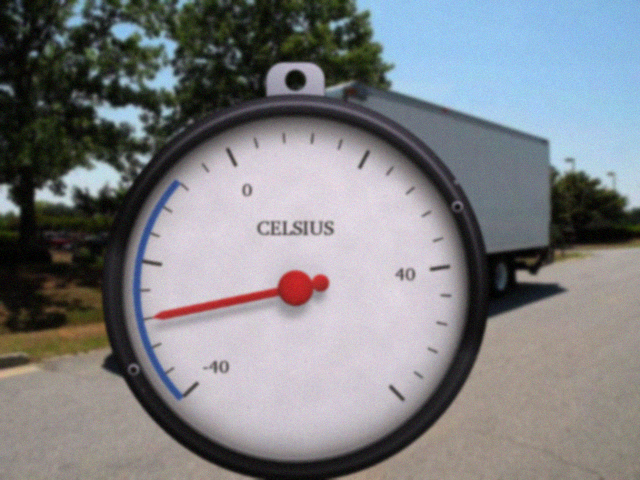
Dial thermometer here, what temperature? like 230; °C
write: -28; °C
